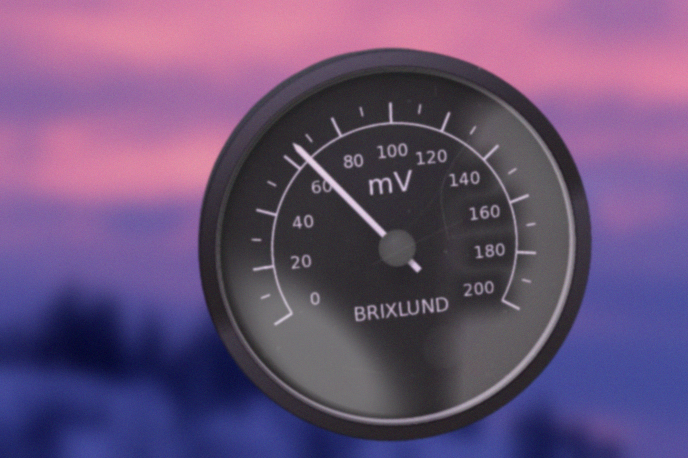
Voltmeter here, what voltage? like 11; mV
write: 65; mV
